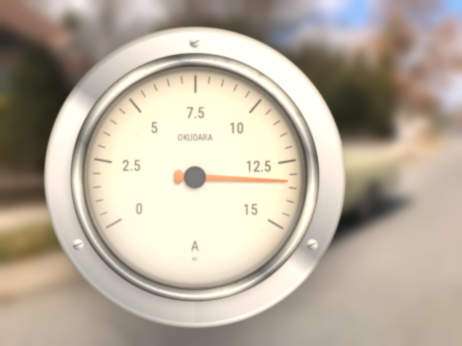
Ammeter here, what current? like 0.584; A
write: 13.25; A
